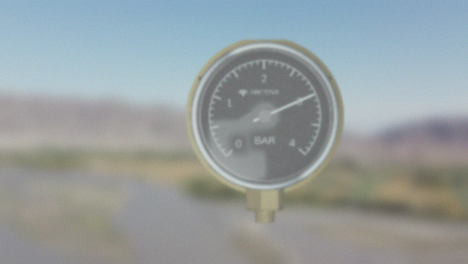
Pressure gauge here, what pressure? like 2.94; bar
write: 3; bar
